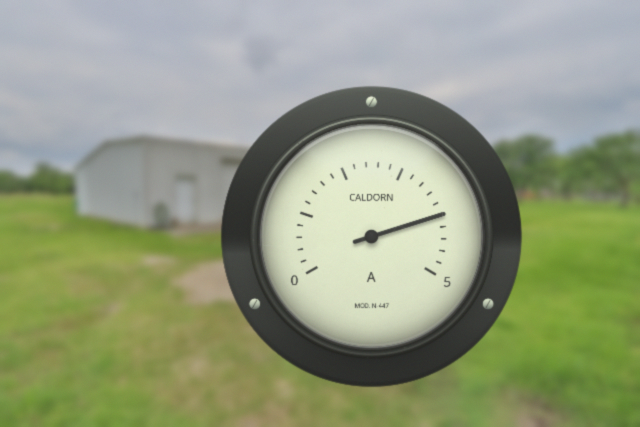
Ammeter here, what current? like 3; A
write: 4; A
